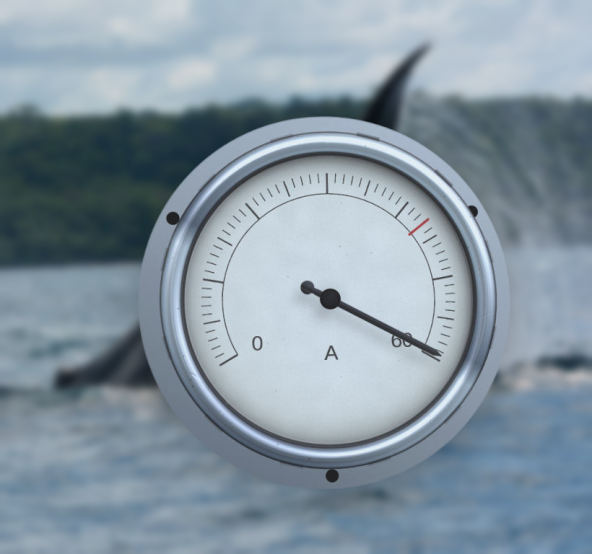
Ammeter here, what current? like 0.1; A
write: 59.5; A
